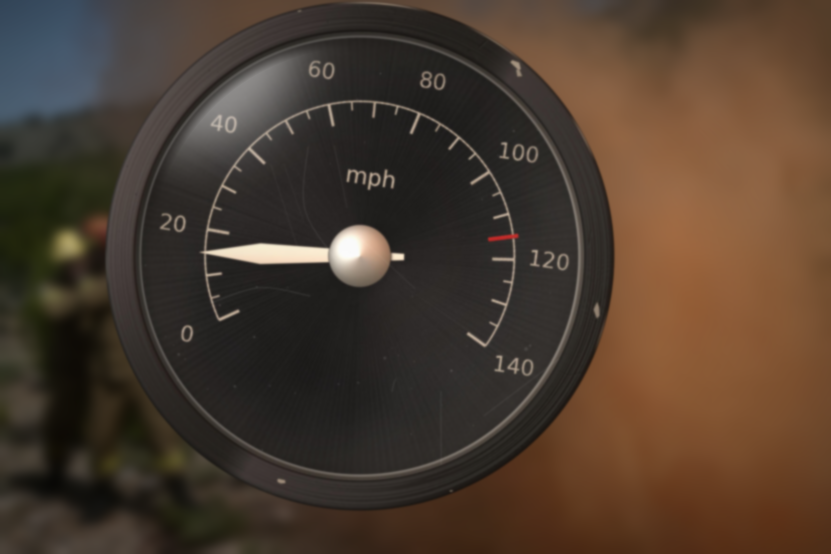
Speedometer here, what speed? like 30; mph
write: 15; mph
